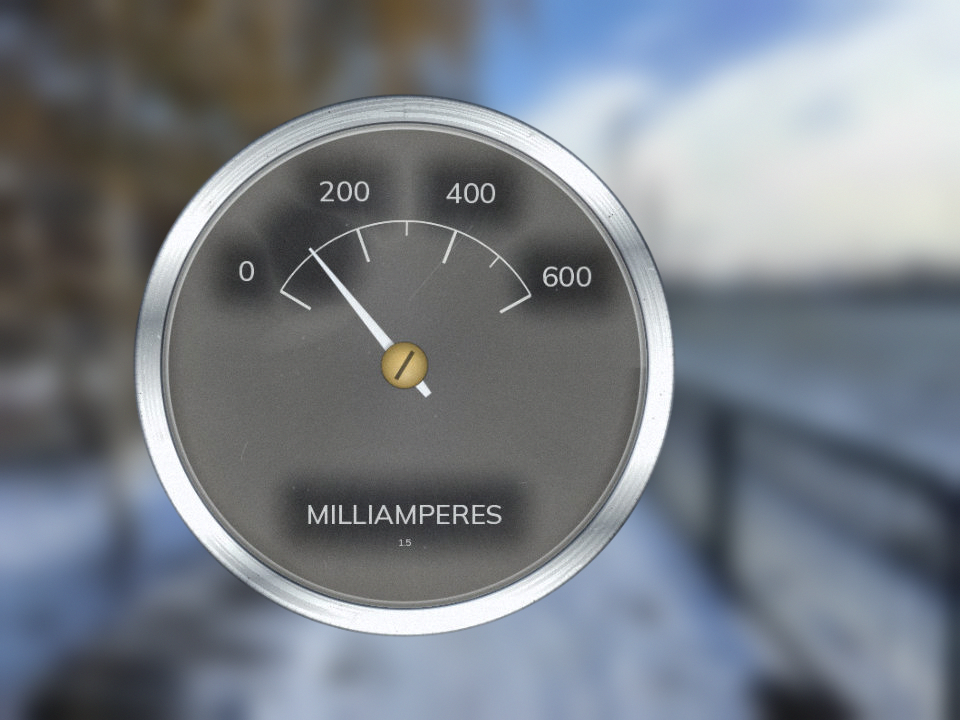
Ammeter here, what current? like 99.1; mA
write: 100; mA
